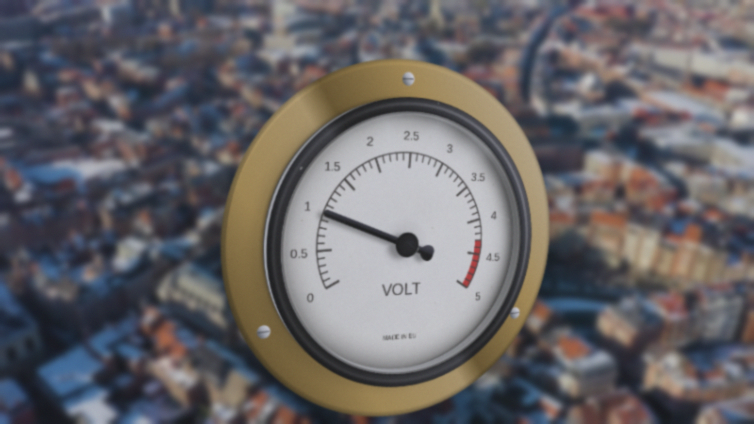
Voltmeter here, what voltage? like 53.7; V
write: 1; V
